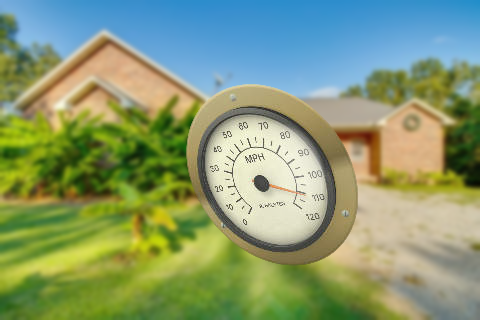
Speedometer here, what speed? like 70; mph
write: 110; mph
